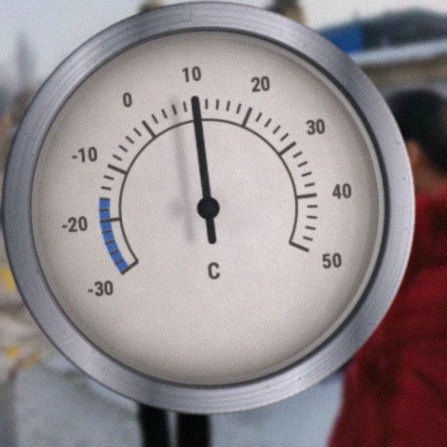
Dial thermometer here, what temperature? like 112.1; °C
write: 10; °C
